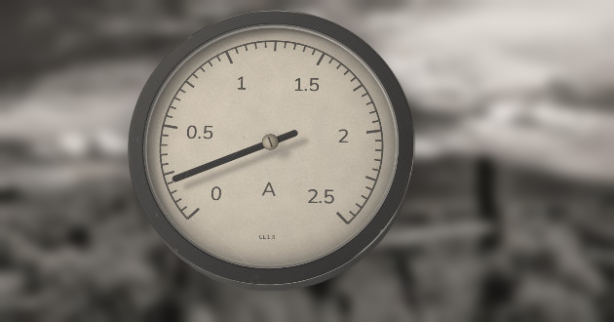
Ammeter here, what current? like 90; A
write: 0.2; A
